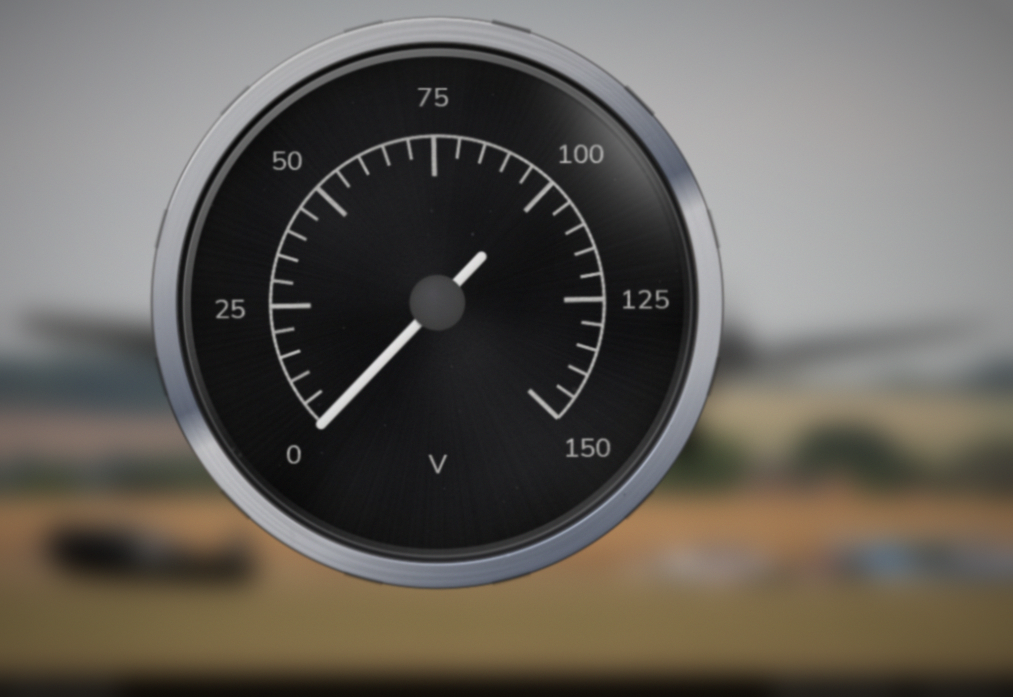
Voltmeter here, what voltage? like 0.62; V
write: 0; V
